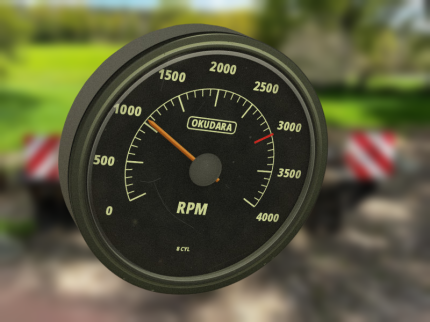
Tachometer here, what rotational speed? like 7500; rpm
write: 1050; rpm
